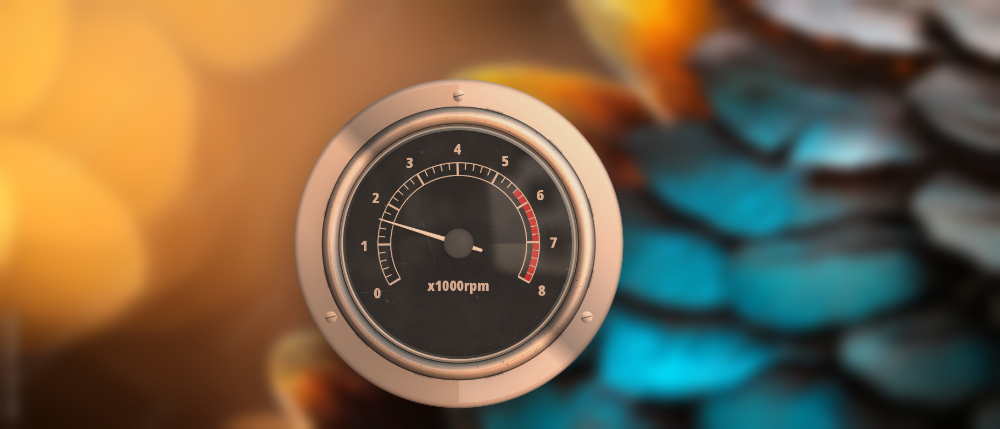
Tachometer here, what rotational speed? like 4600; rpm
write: 1600; rpm
